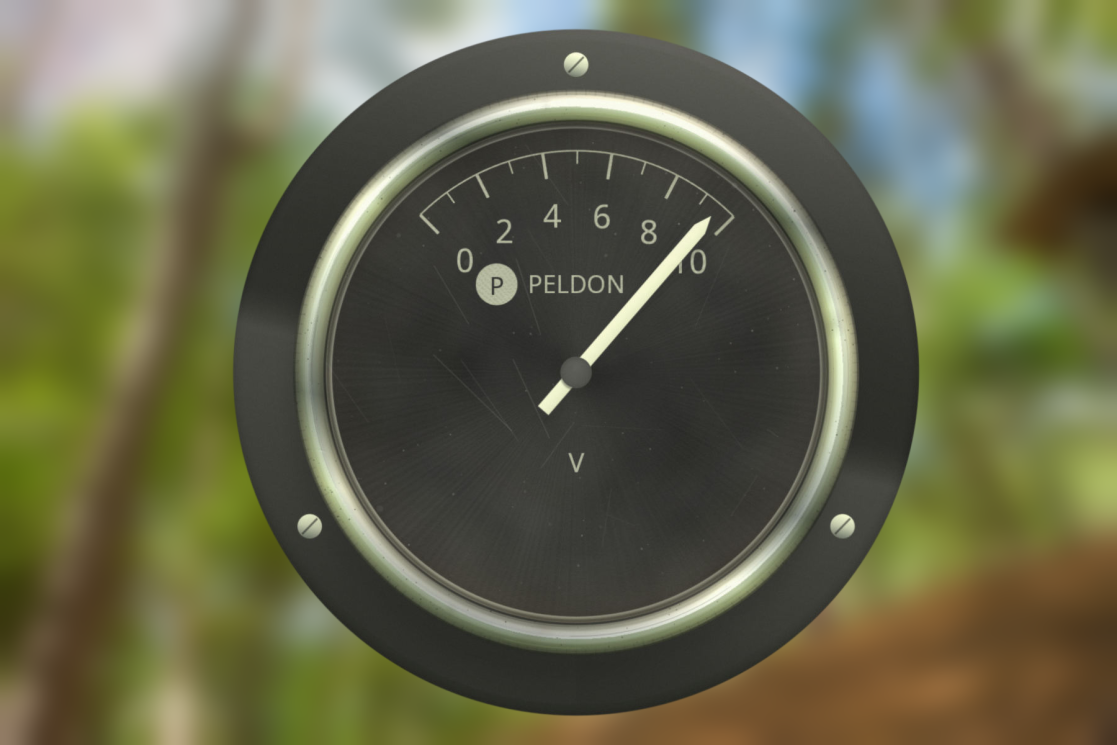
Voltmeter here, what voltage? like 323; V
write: 9.5; V
